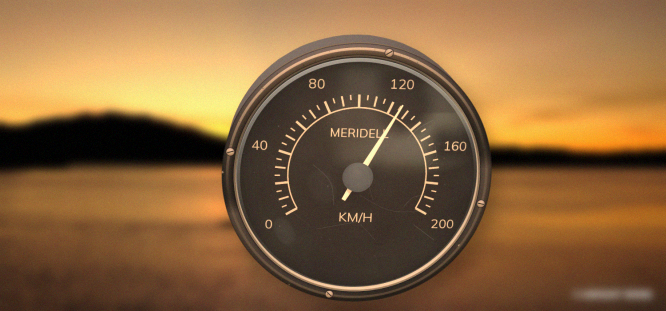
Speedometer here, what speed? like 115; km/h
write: 125; km/h
